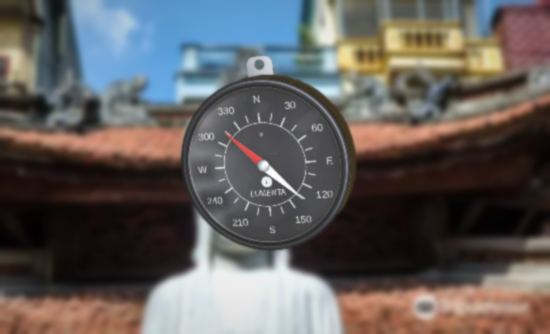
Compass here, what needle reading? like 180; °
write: 315; °
